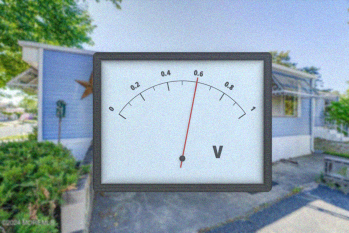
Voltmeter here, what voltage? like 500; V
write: 0.6; V
